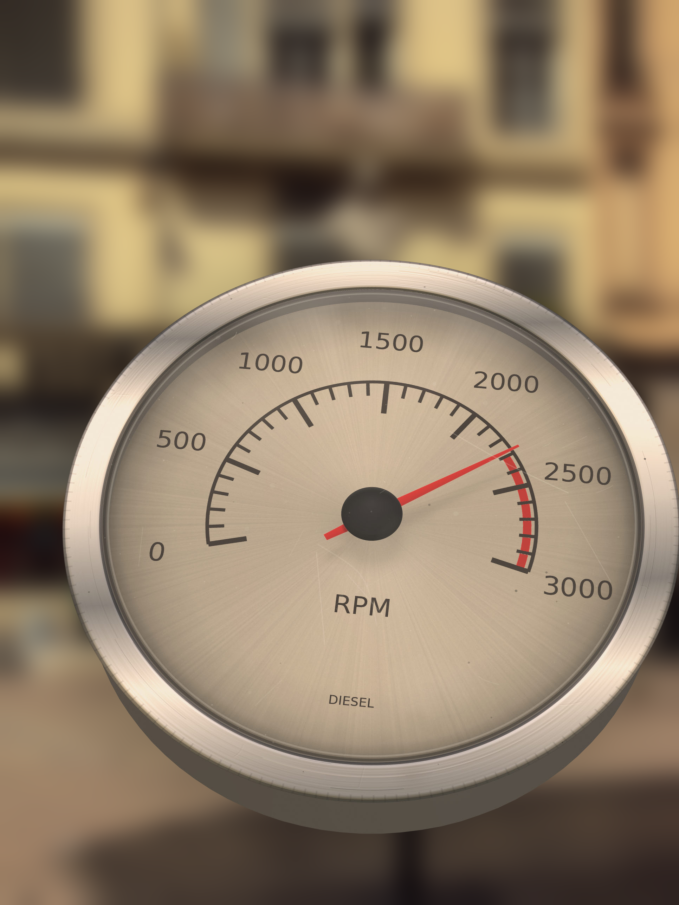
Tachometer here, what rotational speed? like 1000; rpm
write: 2300; rpm
